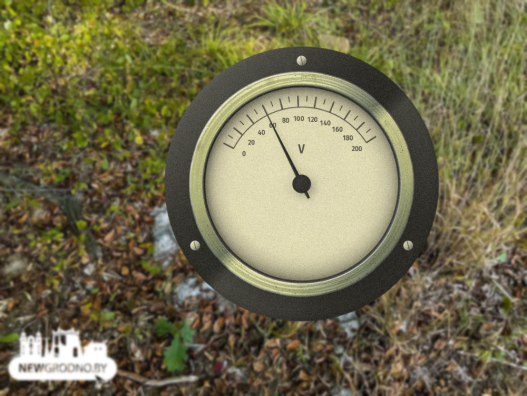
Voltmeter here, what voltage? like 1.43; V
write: 60; V
